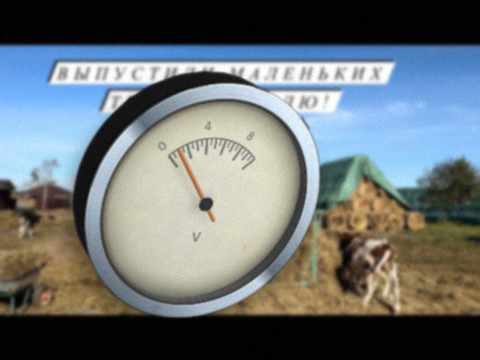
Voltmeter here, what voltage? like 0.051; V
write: 1; V
